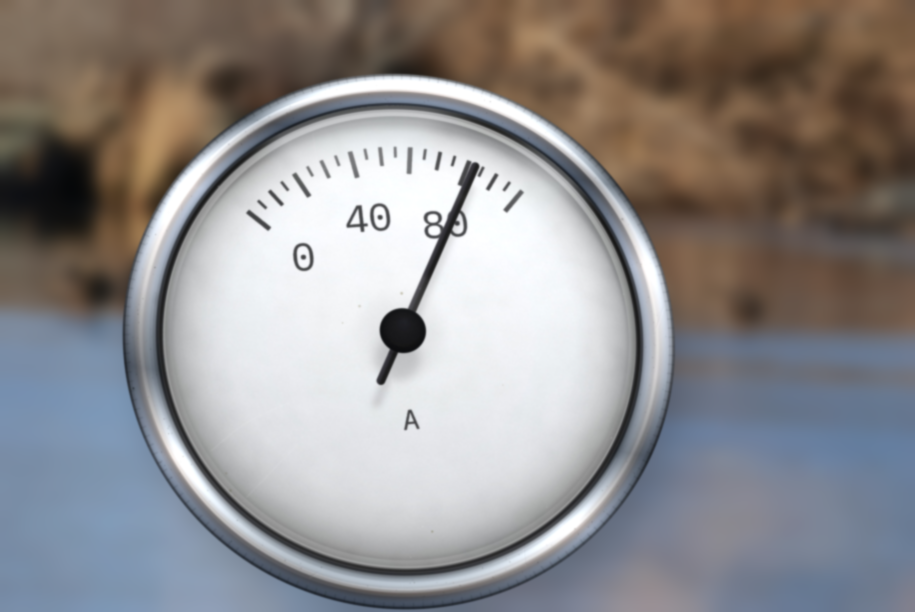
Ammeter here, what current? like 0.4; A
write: 82.5; A
